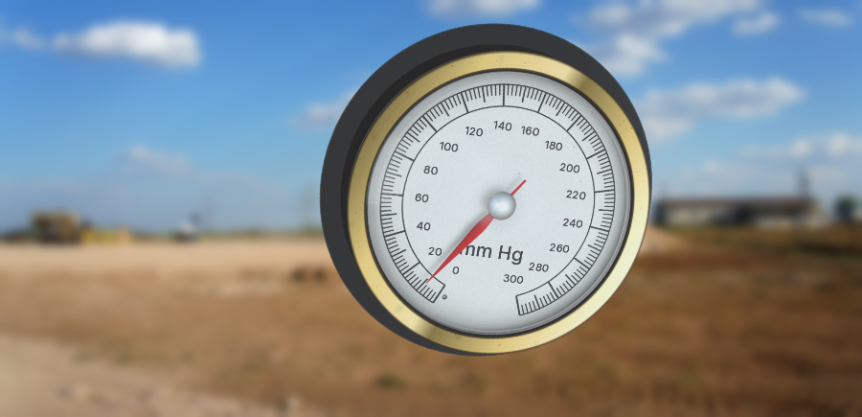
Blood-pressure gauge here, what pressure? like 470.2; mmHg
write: 10; mmHg
